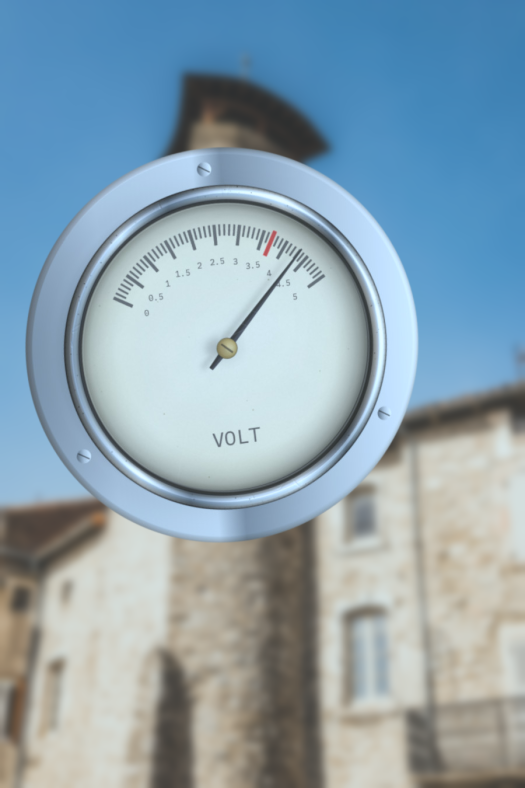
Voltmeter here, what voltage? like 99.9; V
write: 4.3; V
